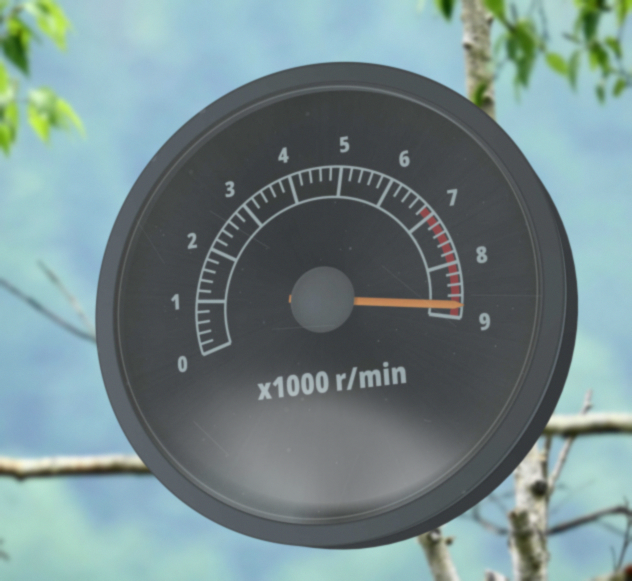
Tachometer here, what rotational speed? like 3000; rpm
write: 8800; rpm
